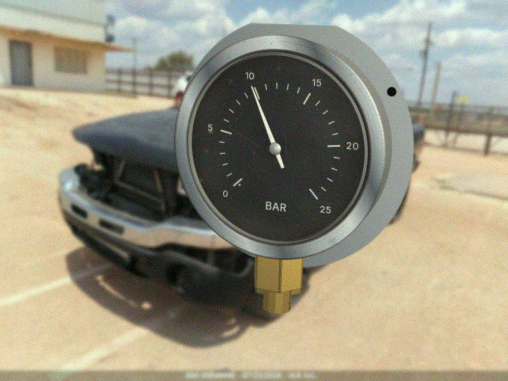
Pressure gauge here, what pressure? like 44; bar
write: 10; bar
